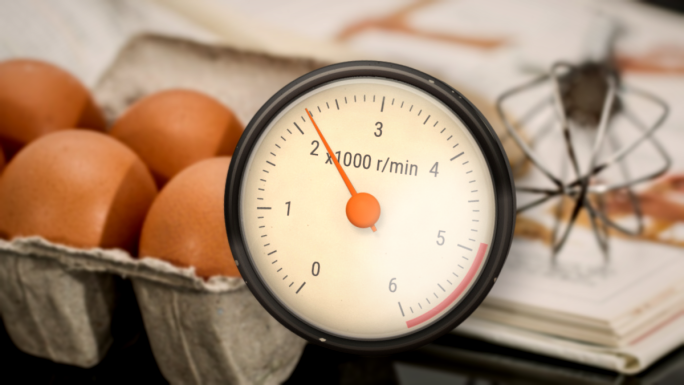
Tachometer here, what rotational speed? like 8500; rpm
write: 2200; rpm
